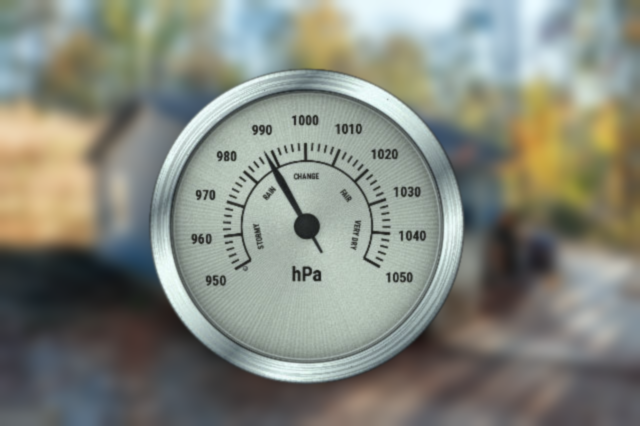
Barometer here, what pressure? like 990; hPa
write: 988; hPa
